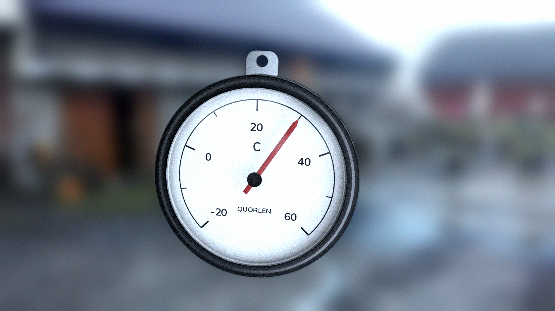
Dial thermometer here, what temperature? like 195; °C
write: 30; °C
